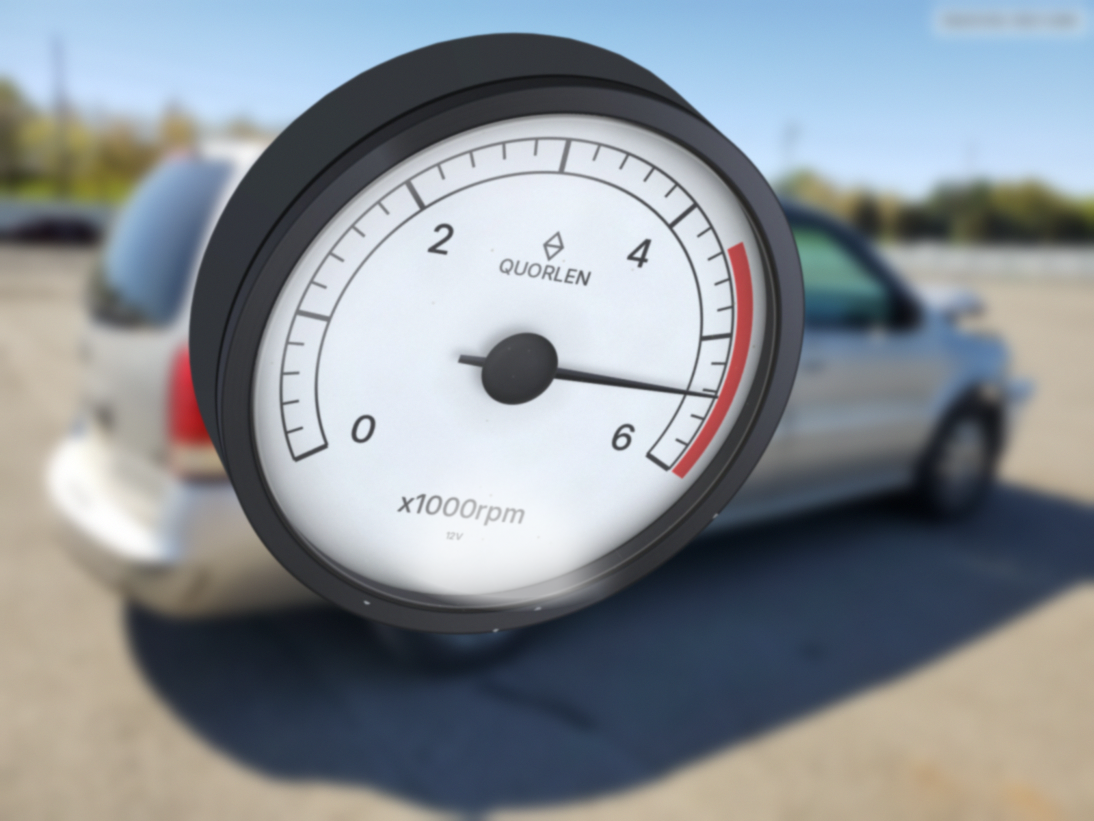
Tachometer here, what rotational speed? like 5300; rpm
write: 5400; rpm
